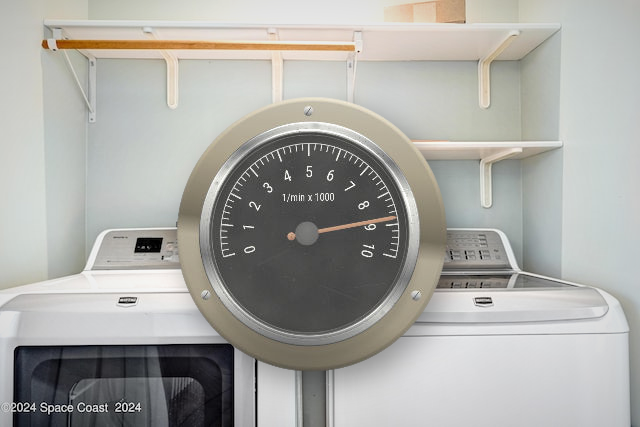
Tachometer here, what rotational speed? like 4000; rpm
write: 8800; rpm
